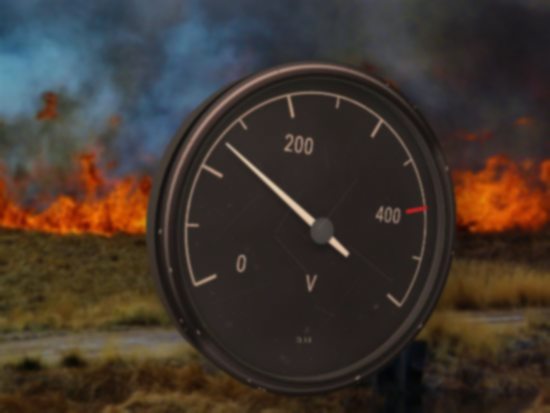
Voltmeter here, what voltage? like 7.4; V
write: 125; V
